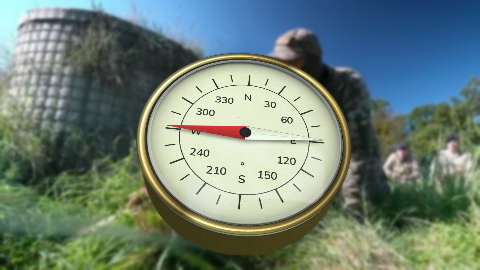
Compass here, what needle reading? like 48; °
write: 270; °
